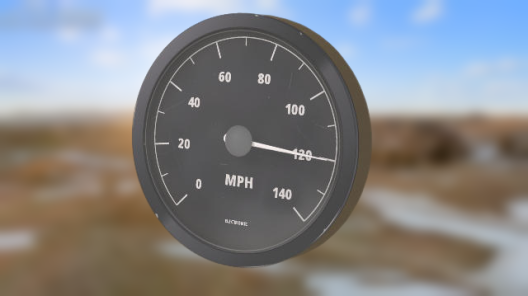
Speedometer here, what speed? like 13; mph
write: 120; mph
